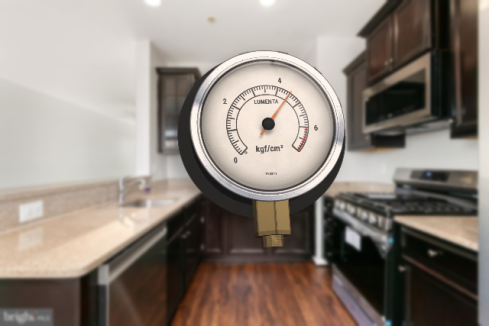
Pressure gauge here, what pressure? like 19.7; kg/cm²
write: 4.5; kg/cm²
